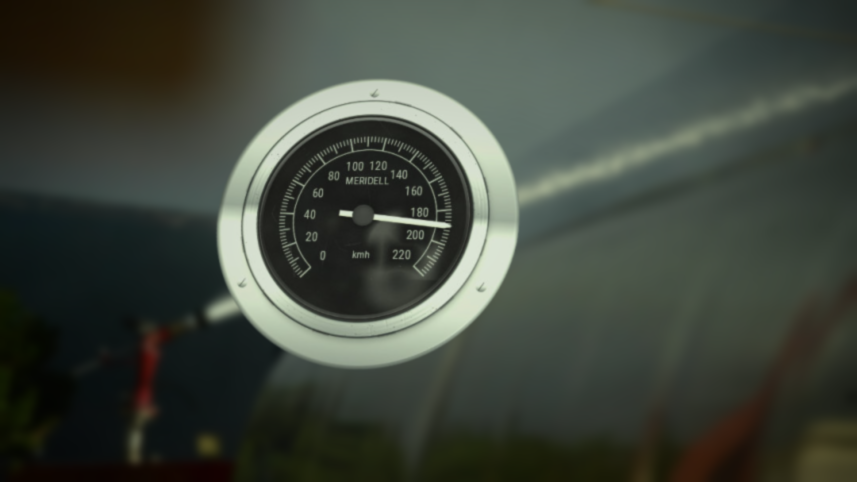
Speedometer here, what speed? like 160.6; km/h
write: 190; km/h
